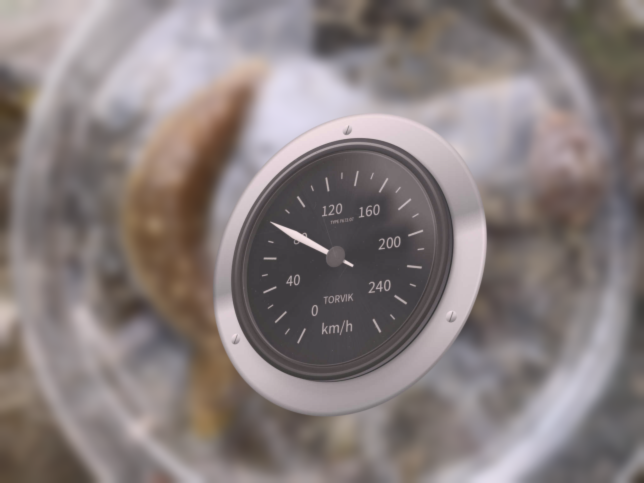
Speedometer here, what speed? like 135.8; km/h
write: 80; km/h
